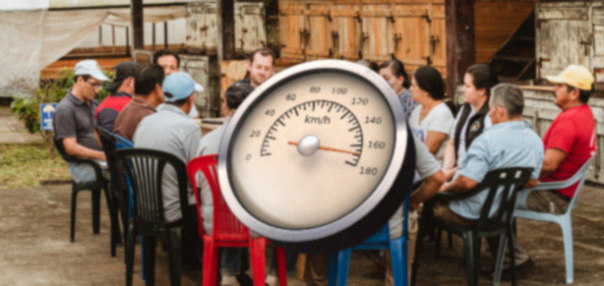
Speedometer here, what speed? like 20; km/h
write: 170; km/h
